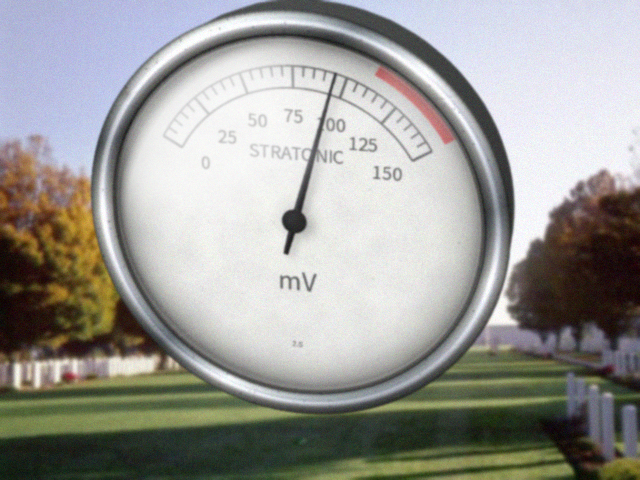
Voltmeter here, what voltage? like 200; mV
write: 95; mV
